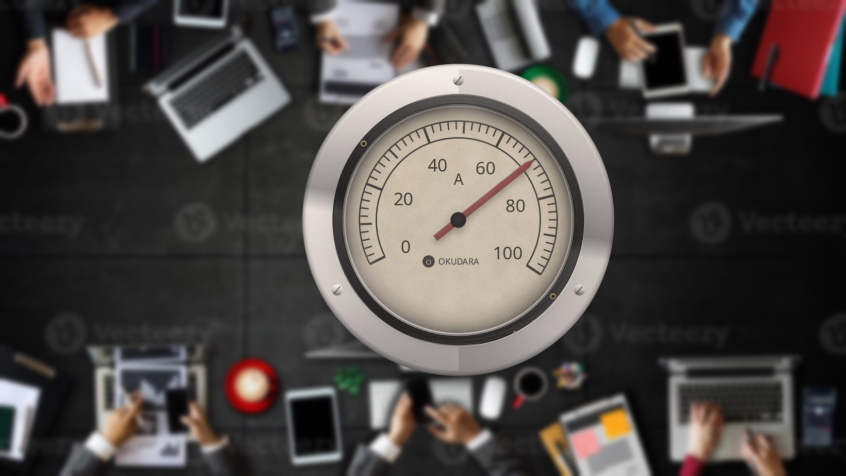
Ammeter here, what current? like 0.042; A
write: 70; A
